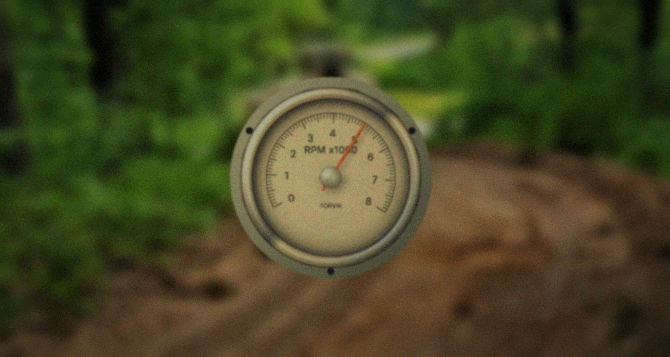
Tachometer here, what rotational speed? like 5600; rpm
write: 5000; rpm
